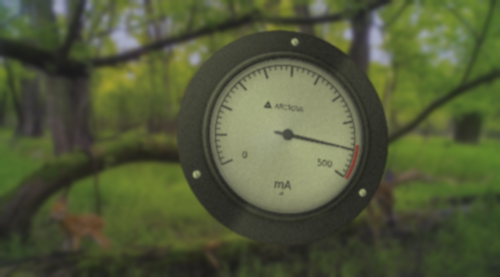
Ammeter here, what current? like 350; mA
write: 450; mA
